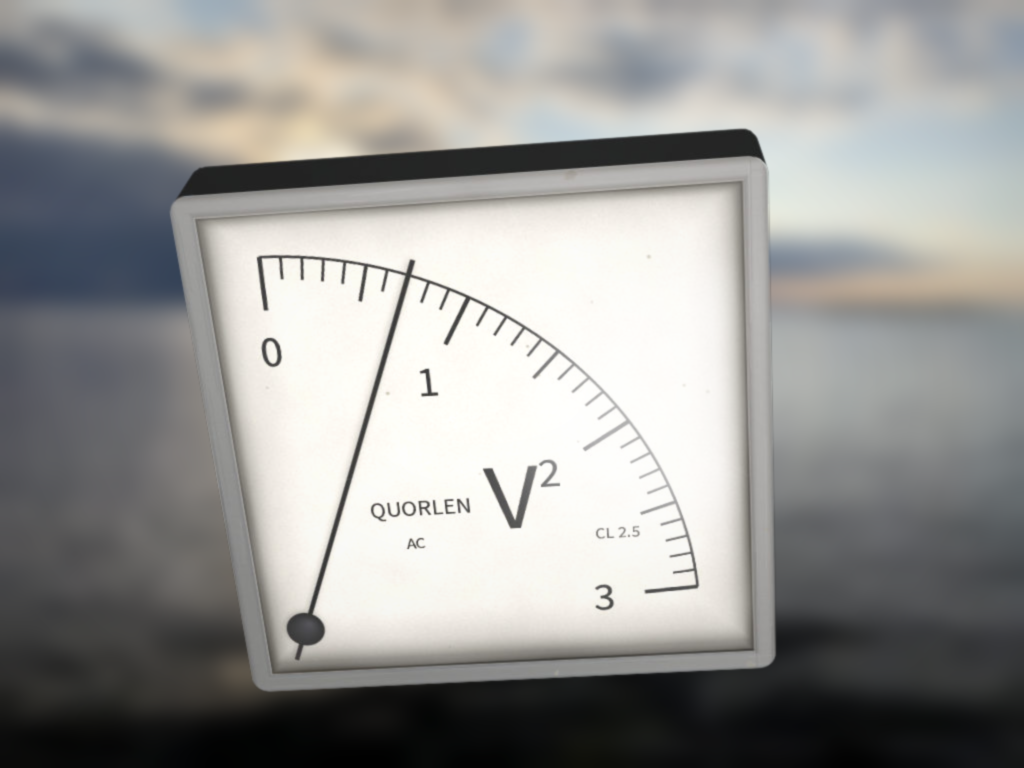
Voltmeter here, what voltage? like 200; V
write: 0.7; V
